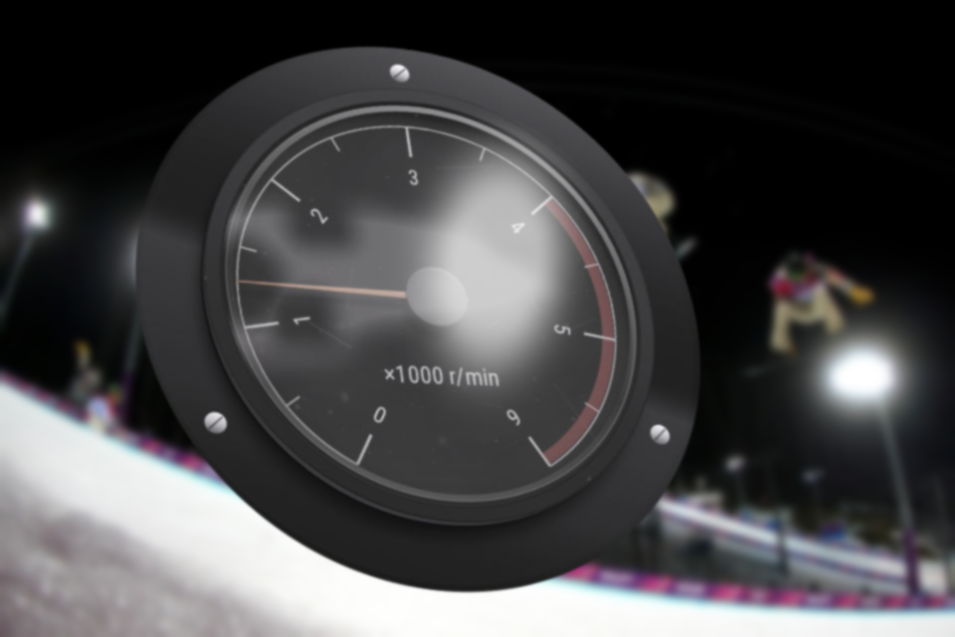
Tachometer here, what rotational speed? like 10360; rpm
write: 1250; rpm
